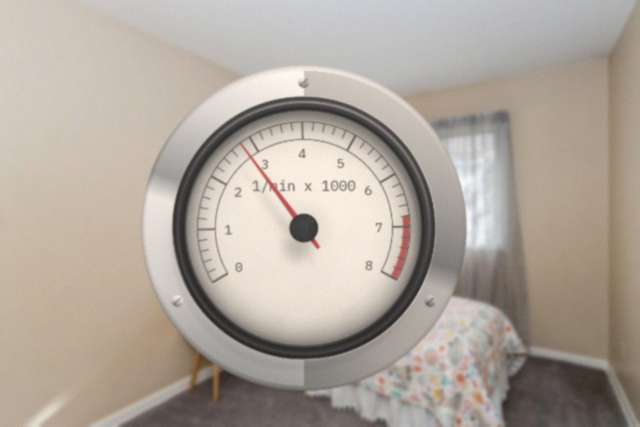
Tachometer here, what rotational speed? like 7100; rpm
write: 2800; rpm
